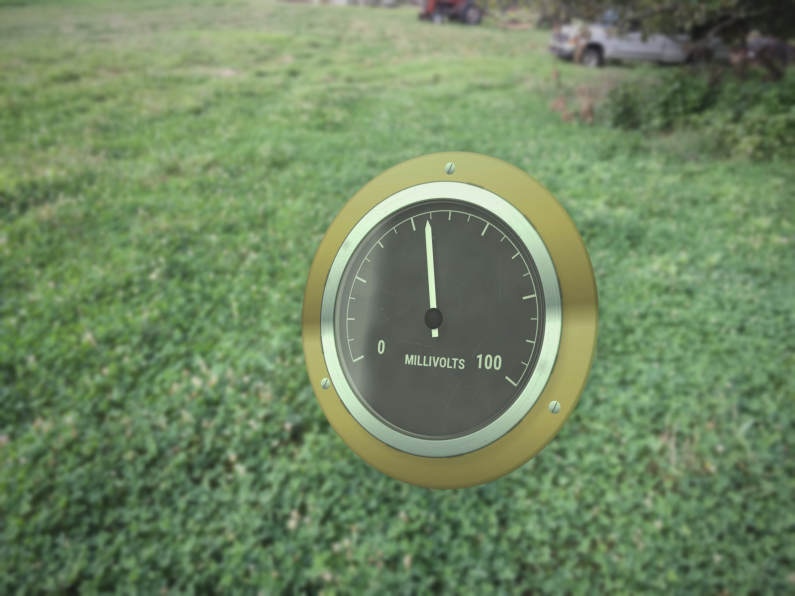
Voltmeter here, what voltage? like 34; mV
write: 45; mV
